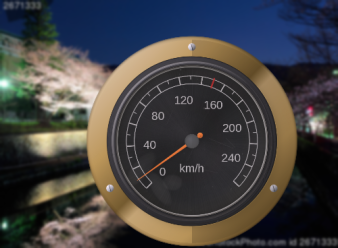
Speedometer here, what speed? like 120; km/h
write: 10; km/h
